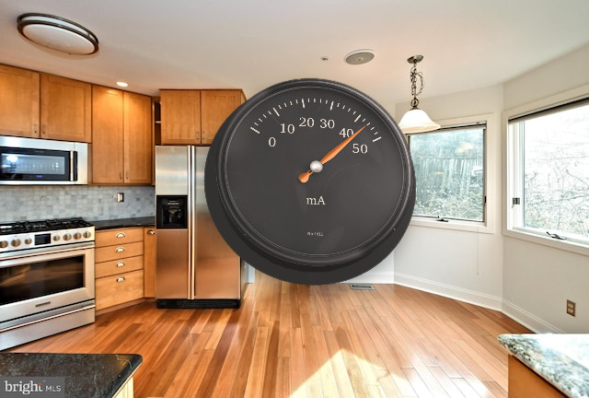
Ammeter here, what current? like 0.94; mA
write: 44; mA
